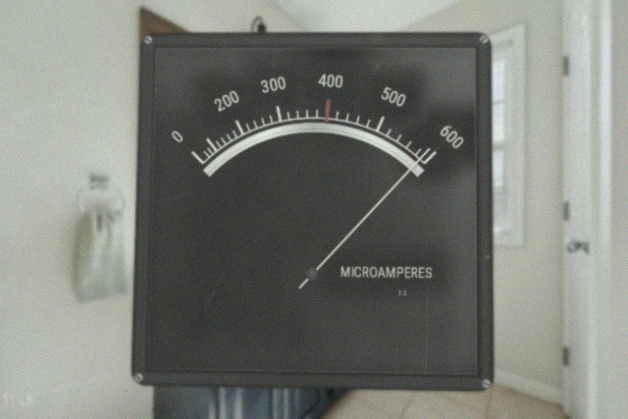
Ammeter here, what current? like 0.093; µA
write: 590; µA
